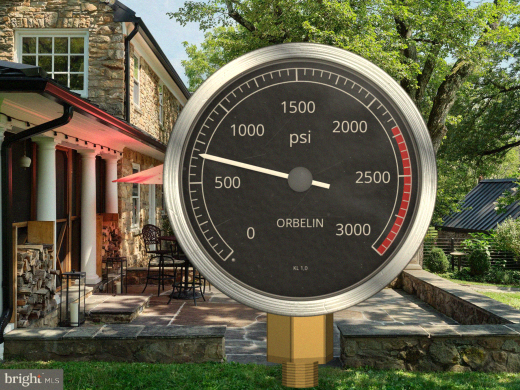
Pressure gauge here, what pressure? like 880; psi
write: 675; psi
